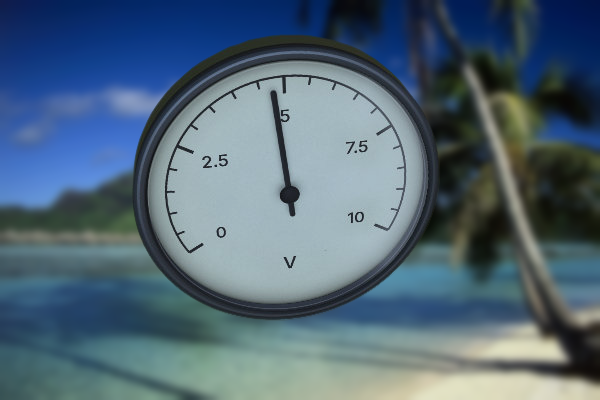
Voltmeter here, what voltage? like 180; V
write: 4.75; V
